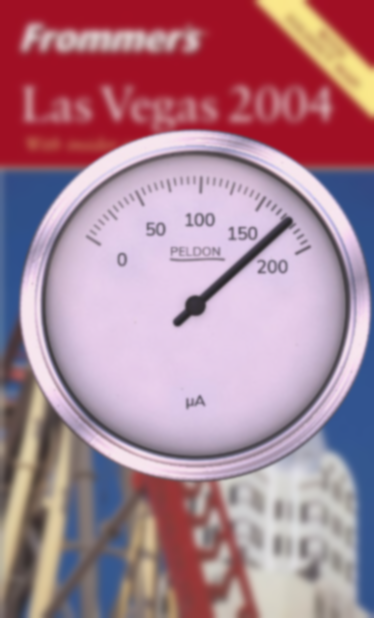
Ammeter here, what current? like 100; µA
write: 175; µA
